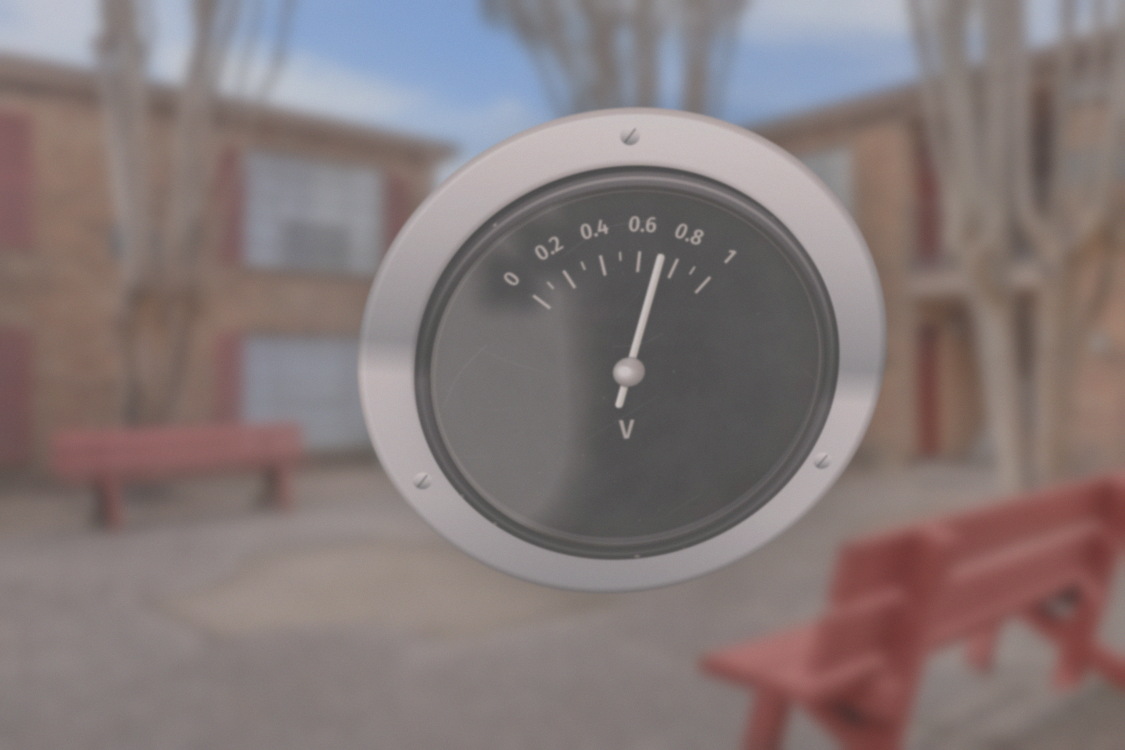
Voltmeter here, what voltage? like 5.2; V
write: 0.7; V
